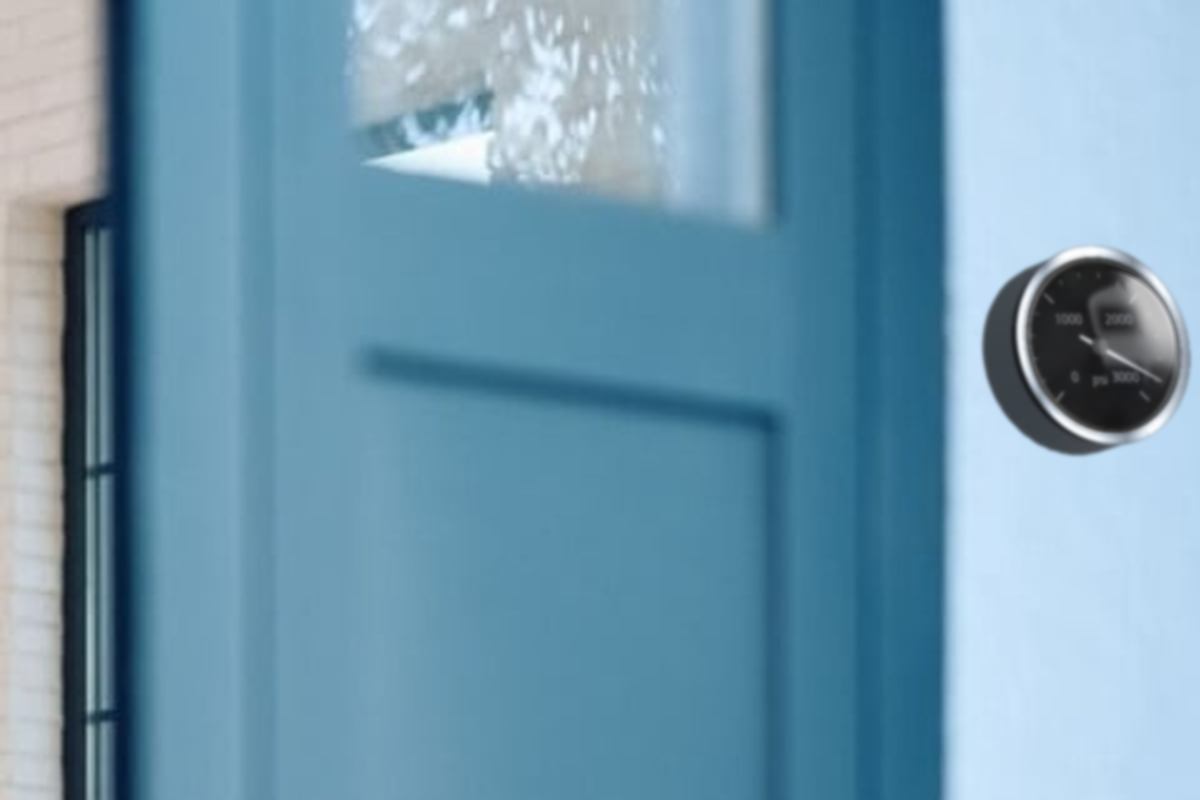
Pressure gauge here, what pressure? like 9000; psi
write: 2800; psi
